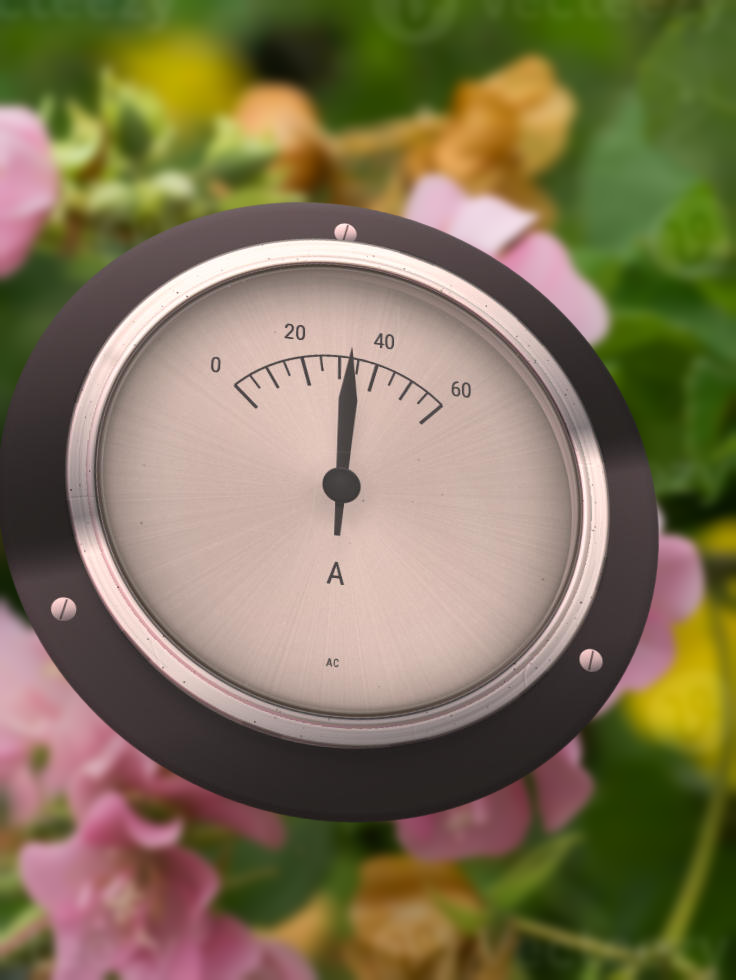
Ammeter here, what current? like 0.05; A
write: 32.5; A
